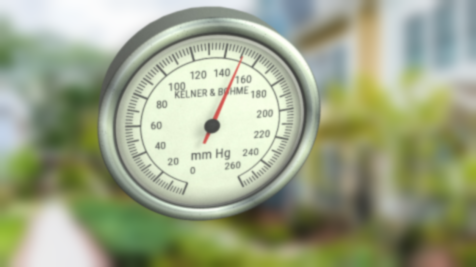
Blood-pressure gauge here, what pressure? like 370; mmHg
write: 150; mmHg
